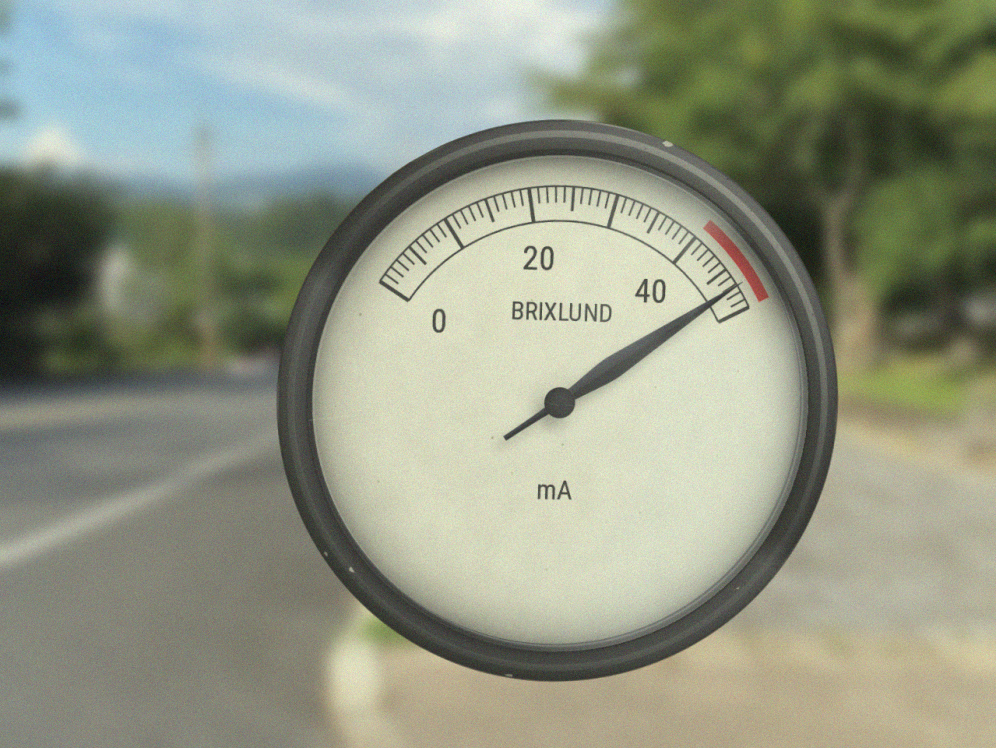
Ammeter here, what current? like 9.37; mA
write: 47; mA
